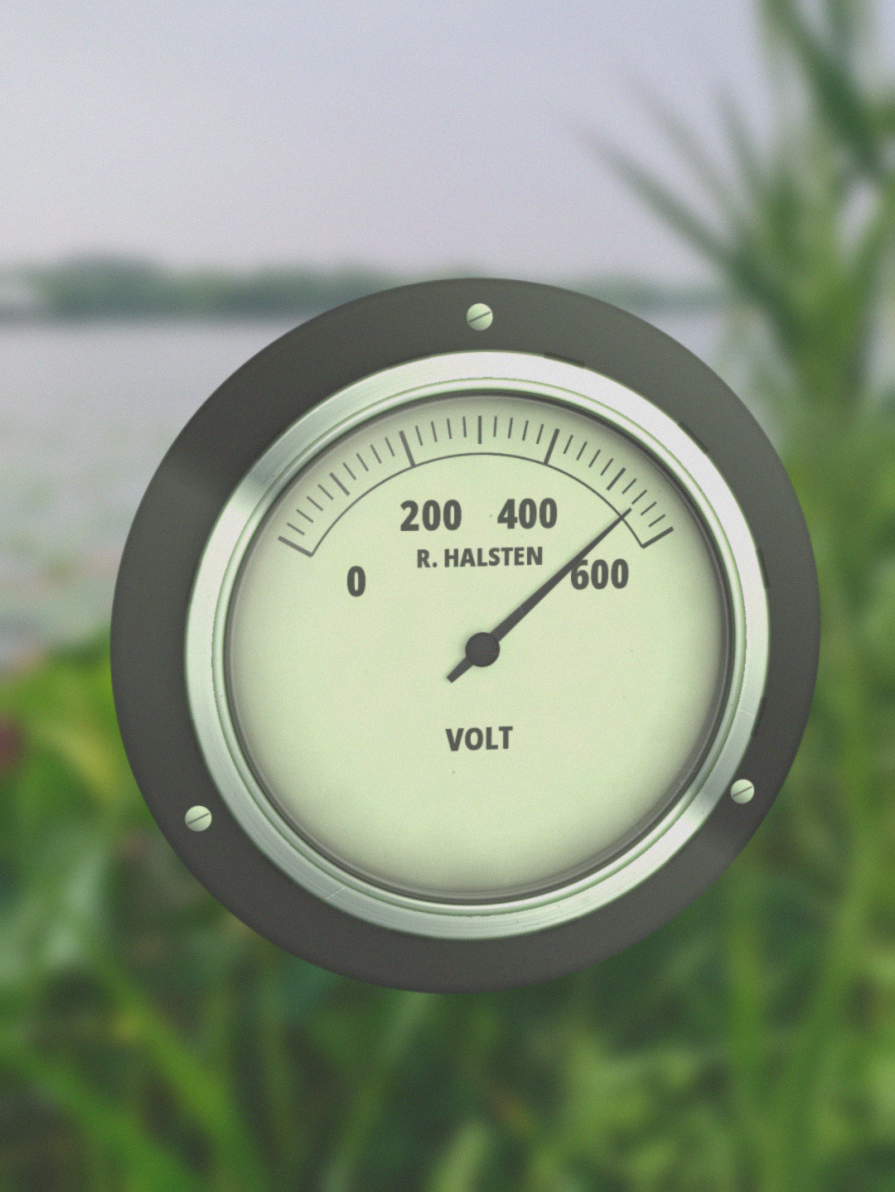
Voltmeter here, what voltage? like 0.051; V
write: 540; V
